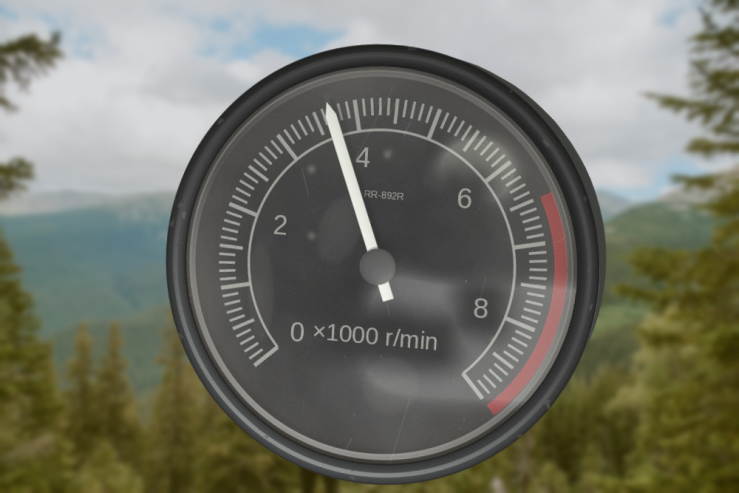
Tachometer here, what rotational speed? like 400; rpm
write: 3700; rpm
